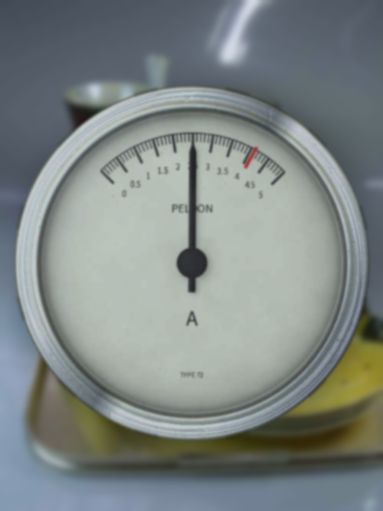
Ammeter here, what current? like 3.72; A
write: 2.5; A
